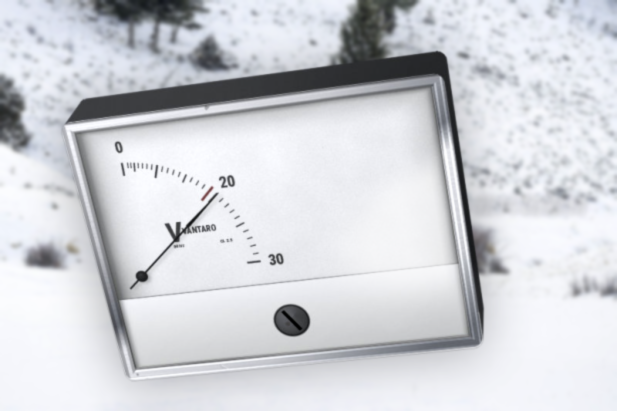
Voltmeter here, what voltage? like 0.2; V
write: 20; V
